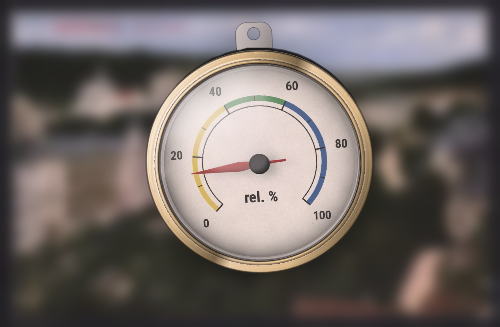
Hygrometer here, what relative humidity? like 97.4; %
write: 15; %
